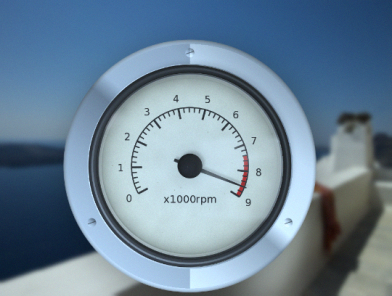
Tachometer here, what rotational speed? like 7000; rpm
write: 8600; rpm
